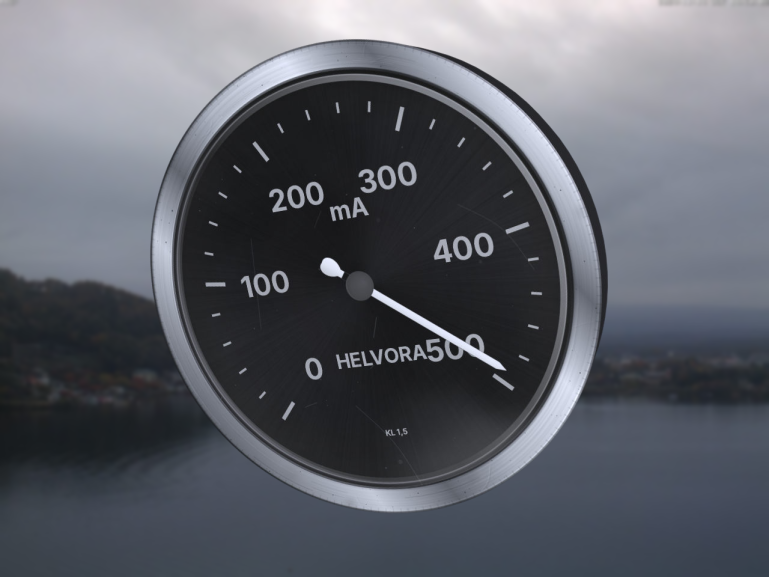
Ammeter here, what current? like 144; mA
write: 490; mA
